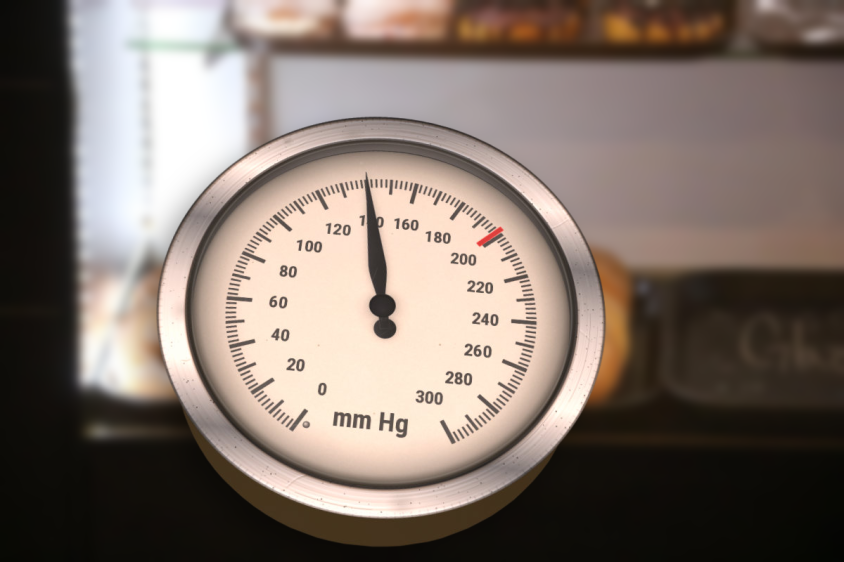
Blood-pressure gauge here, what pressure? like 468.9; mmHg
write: 140; mmHg
